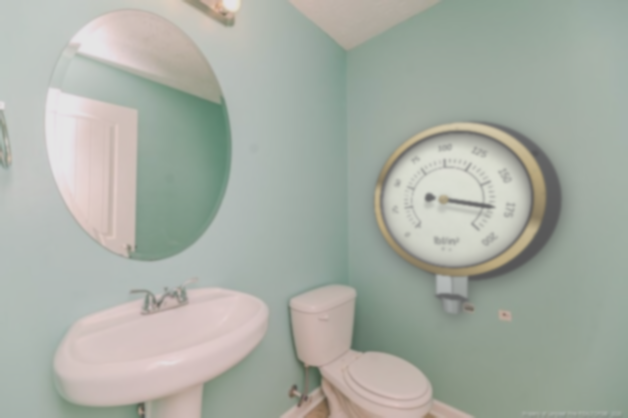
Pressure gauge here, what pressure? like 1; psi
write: 175; psi
